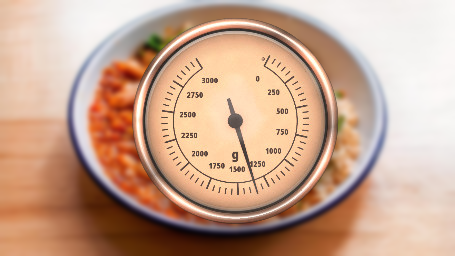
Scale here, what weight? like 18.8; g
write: 1350; g
